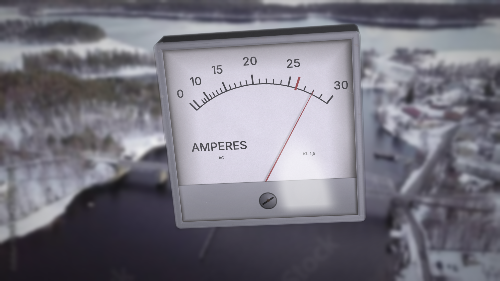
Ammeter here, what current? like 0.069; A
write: 28; A
